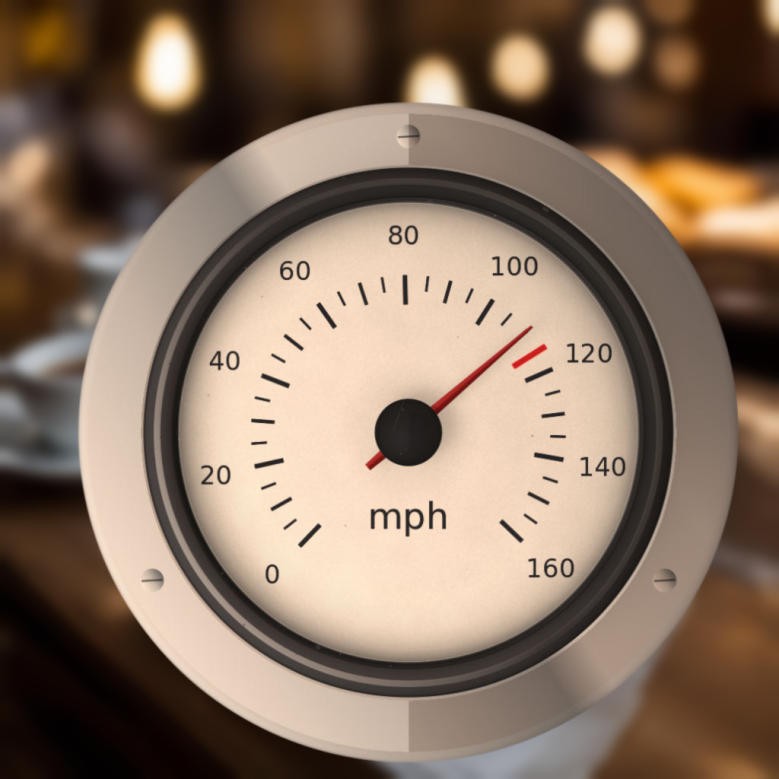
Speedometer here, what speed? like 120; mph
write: 110; mph
